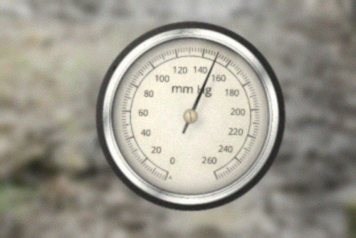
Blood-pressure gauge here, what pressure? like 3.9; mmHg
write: 150; mmHg
